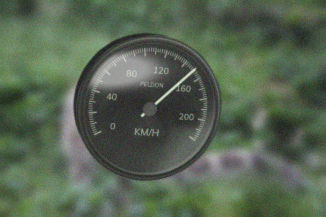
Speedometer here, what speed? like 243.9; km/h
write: 150; km/h
